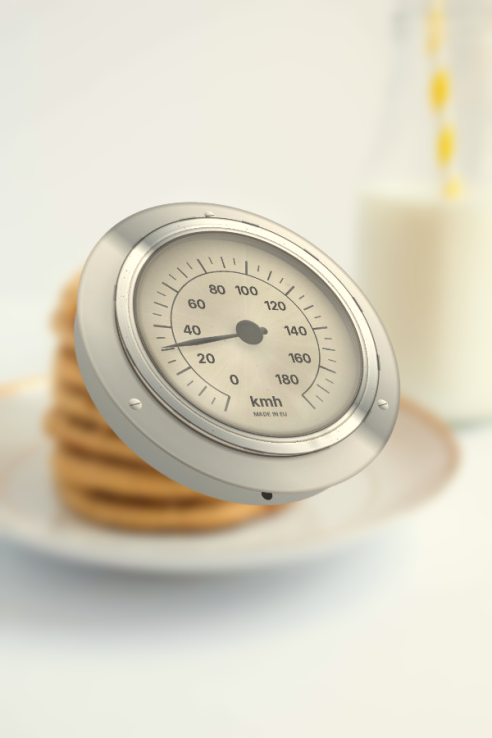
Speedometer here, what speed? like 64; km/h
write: 30; km/h
